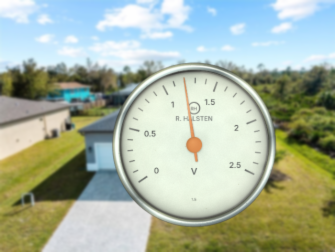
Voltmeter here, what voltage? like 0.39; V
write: 1.2; V
